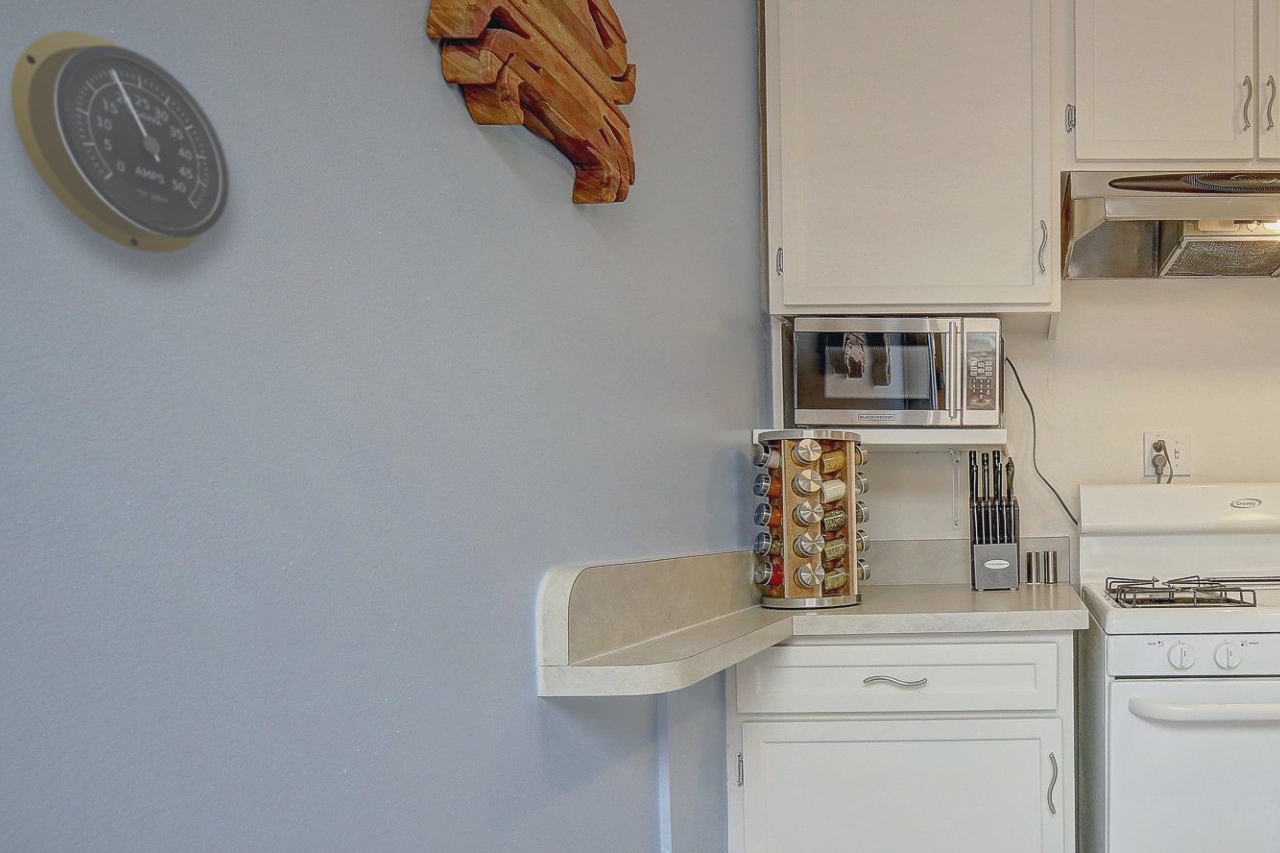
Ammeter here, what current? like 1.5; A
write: 20; A
